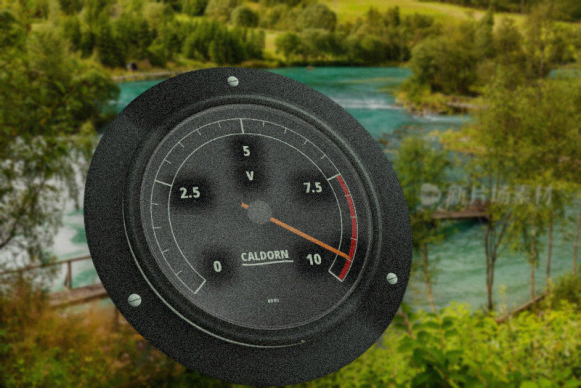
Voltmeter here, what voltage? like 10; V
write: 9.5; V
